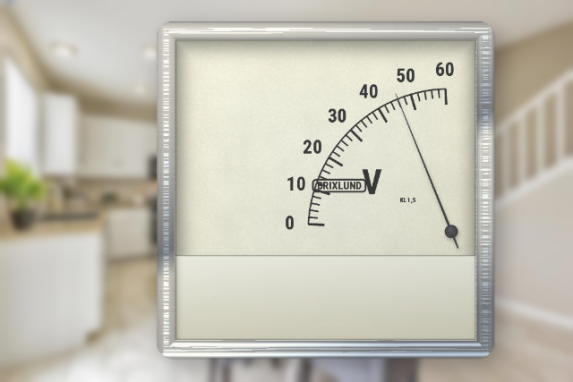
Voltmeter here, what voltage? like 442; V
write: 46; V
